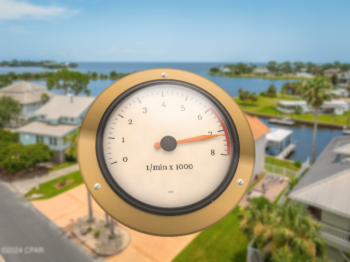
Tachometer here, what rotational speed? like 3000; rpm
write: 7200; rpm
